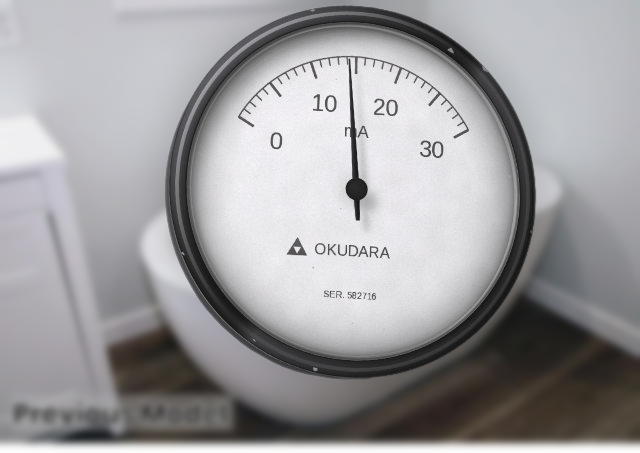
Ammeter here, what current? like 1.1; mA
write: 14; mA
